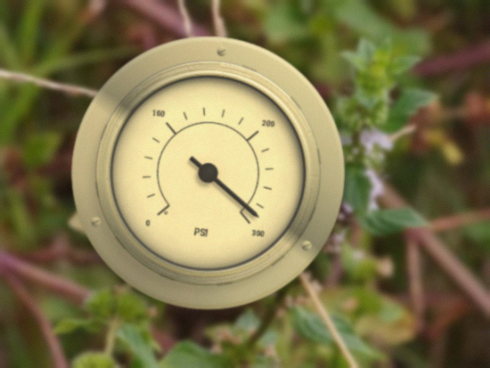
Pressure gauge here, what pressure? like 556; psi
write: 290; psi
